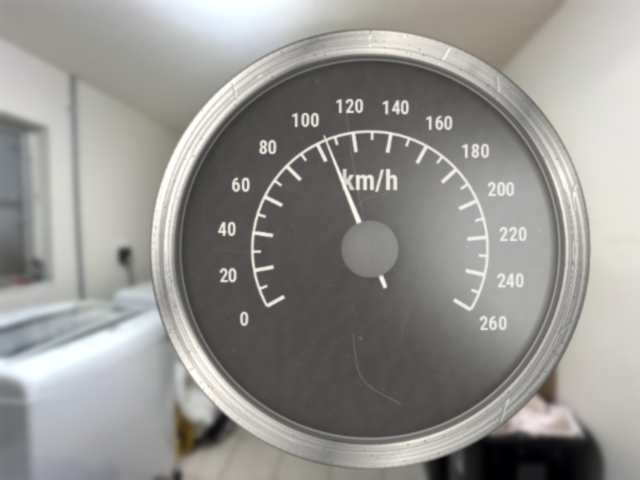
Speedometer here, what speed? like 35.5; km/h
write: 105; km/h
